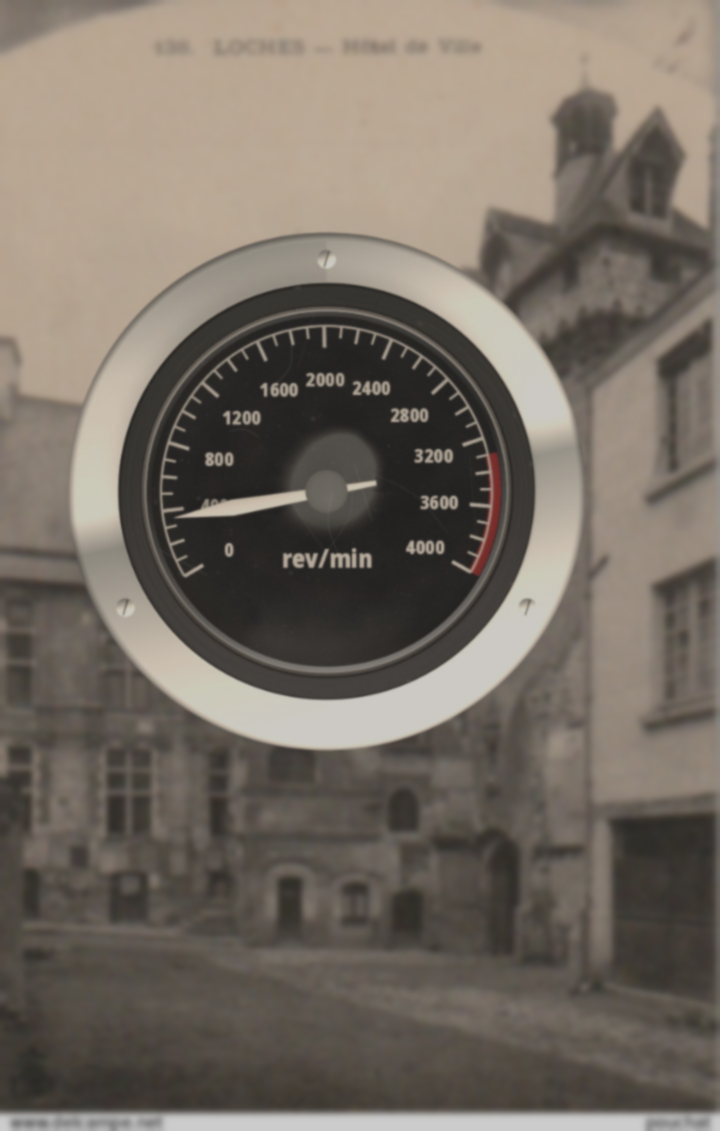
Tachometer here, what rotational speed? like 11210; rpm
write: 350; rpm
